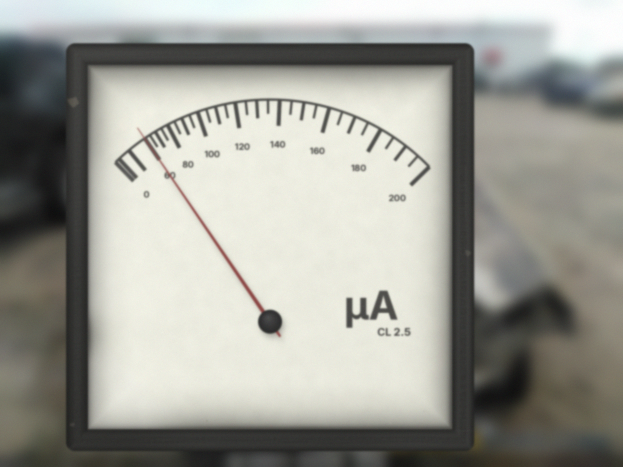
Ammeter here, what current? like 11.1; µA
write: 60; µA
